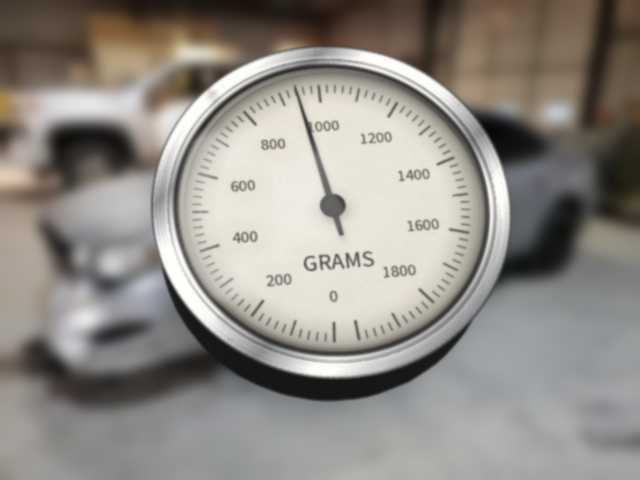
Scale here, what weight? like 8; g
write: 940; g
